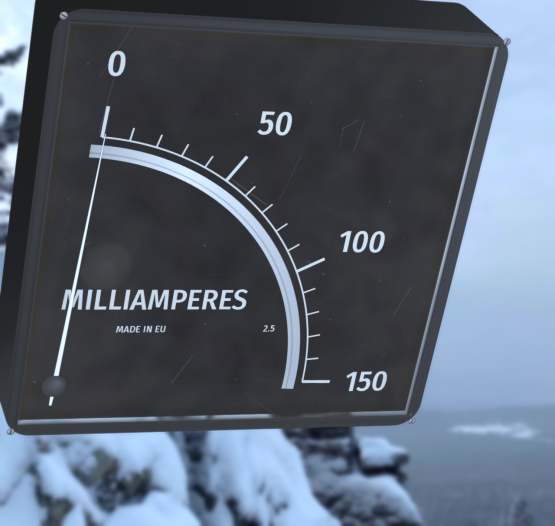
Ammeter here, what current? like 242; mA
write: 0; mA
